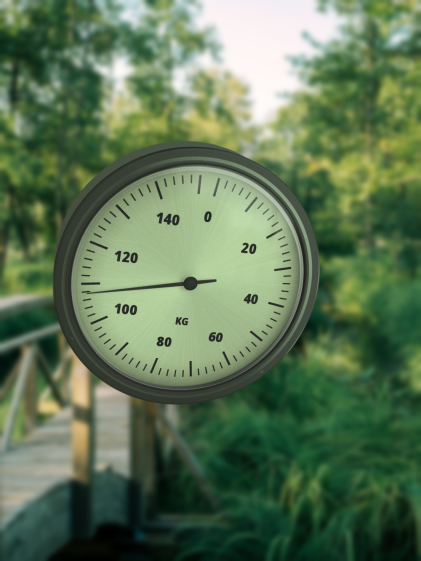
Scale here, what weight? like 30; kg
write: 108; kg
